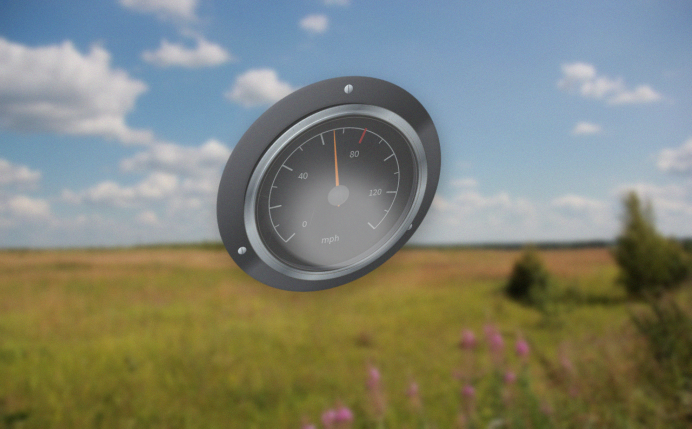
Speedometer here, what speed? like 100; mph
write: 65; mph
